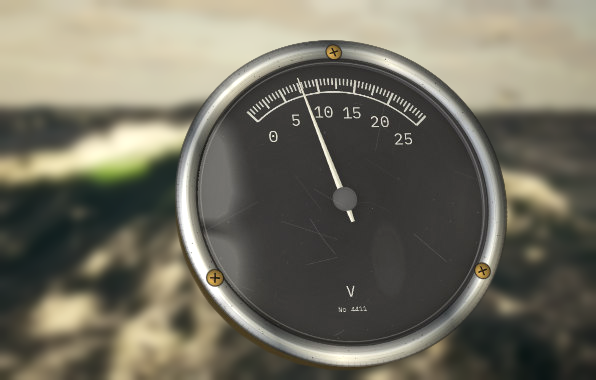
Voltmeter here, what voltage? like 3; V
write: 7.5; V
